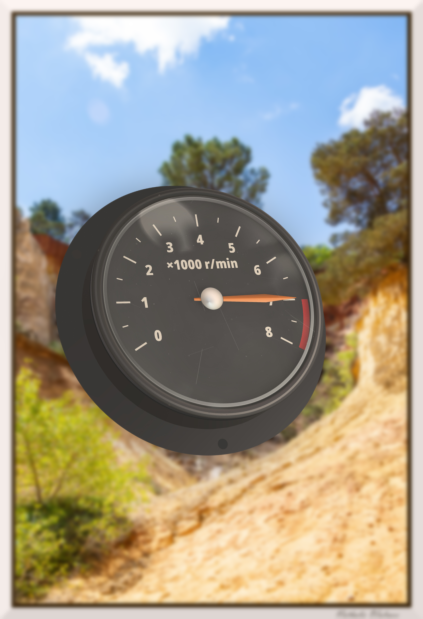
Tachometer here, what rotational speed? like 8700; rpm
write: 7000; rpm
